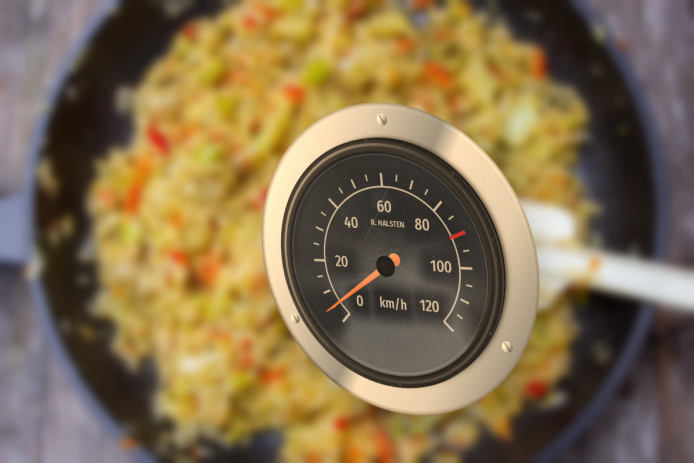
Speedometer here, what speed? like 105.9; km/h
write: 5; km/h
